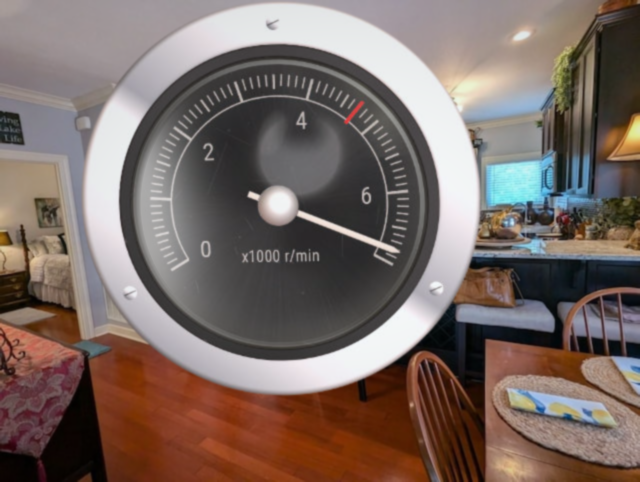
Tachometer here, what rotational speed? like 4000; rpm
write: 6800; rpm
